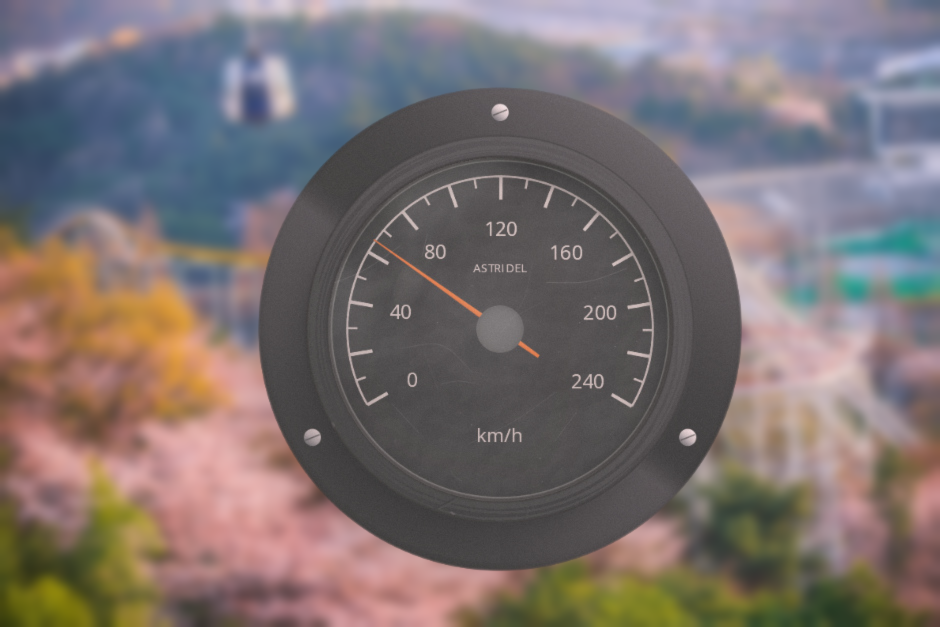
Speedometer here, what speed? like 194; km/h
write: 65; km/h
